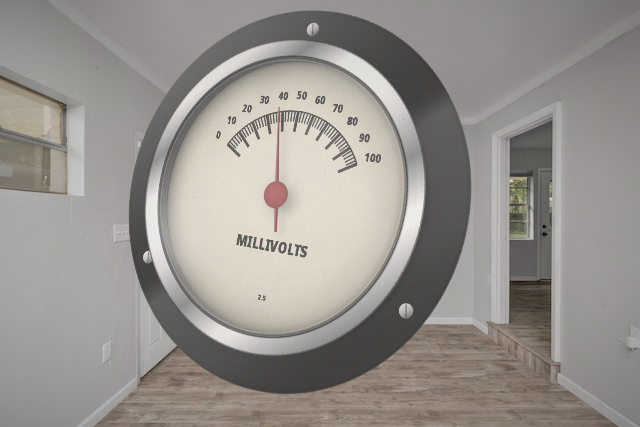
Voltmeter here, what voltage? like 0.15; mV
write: 40; mV
